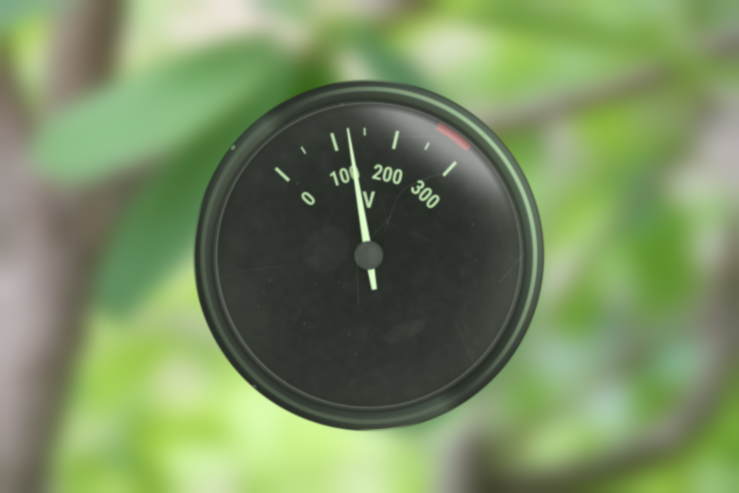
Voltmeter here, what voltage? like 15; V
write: 125; V
